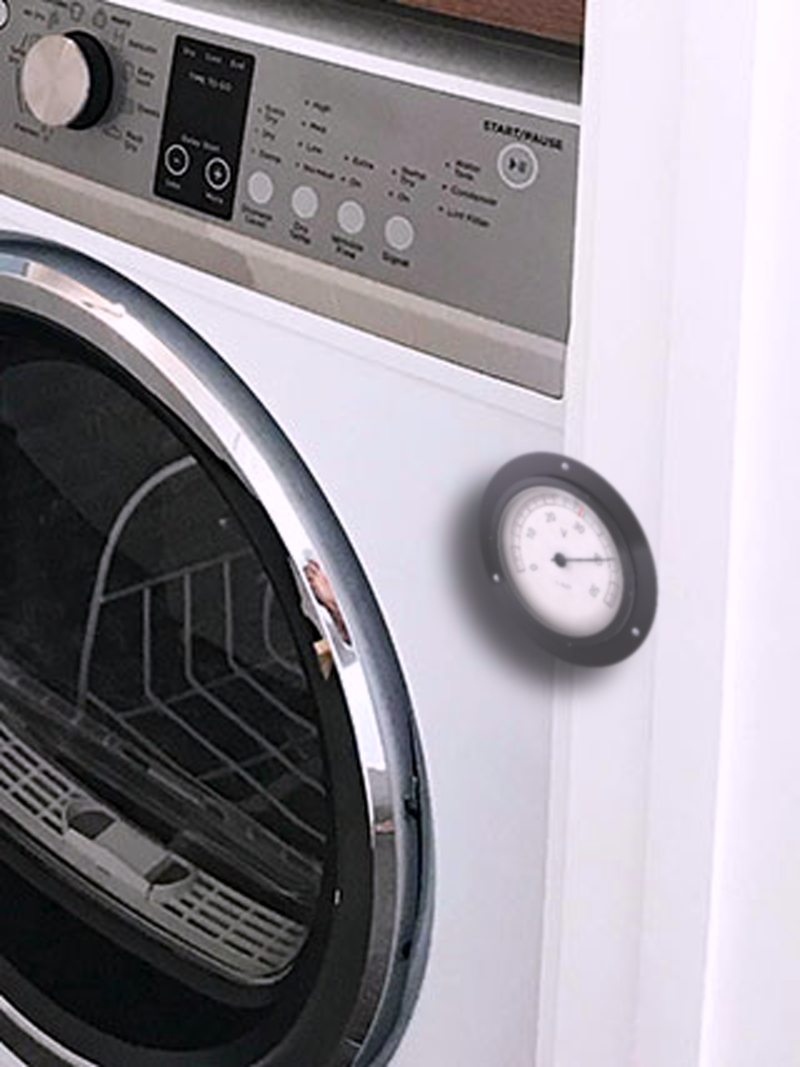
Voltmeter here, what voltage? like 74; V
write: 40; V
